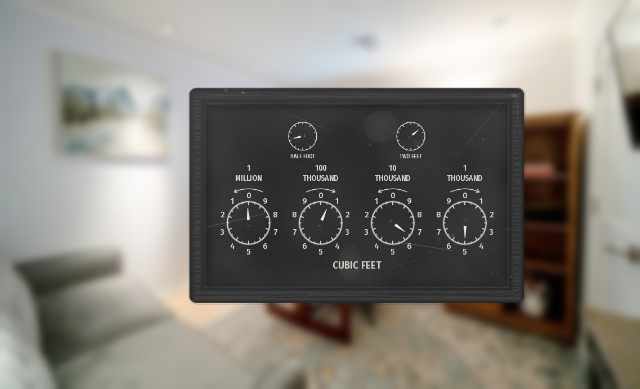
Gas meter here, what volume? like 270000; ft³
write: 6500; ft³
